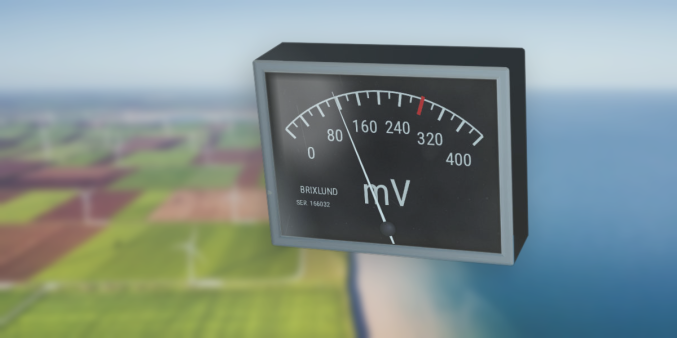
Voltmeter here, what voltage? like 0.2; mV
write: 120; mV
